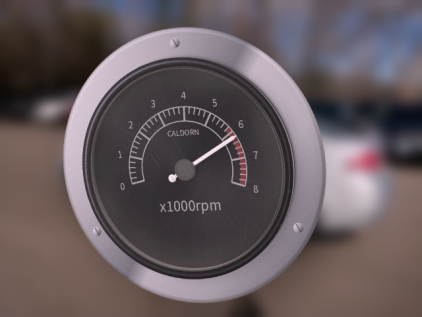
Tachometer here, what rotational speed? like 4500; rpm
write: 6200; rpm
